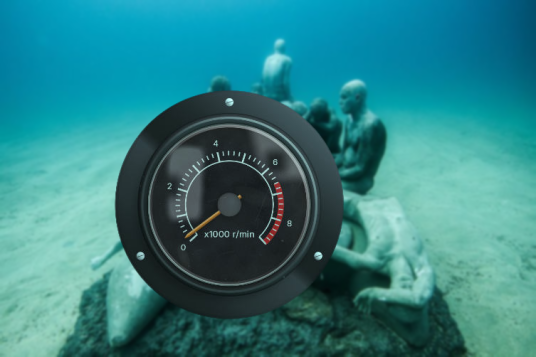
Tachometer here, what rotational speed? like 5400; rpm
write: 200; rpm
